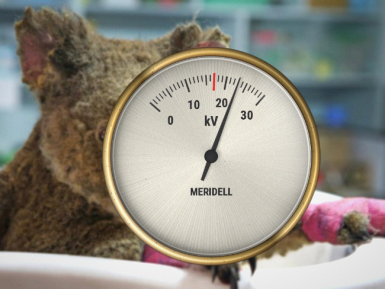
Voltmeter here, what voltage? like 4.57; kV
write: 23; kV
